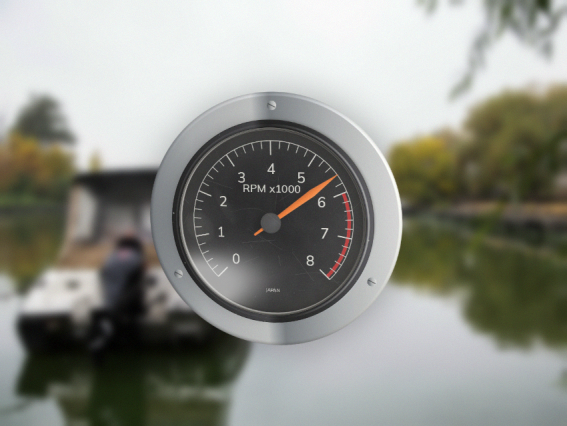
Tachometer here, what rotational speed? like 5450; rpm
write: 5600; rpm
